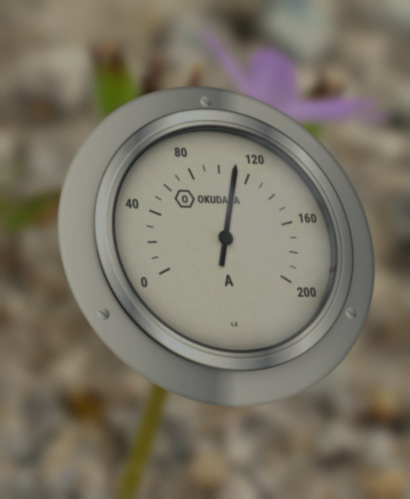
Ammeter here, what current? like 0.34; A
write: 110; A
